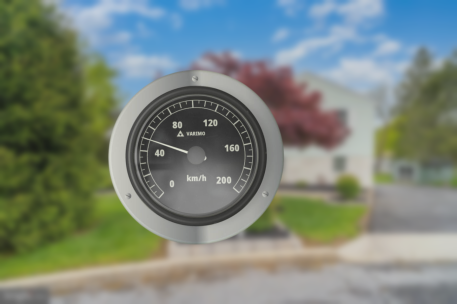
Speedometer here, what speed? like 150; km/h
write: 50; km/h
